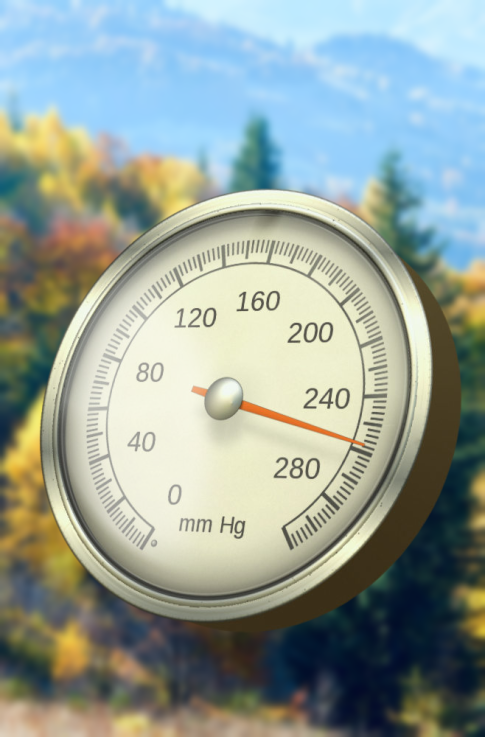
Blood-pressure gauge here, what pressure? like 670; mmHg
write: 258; mmHg
